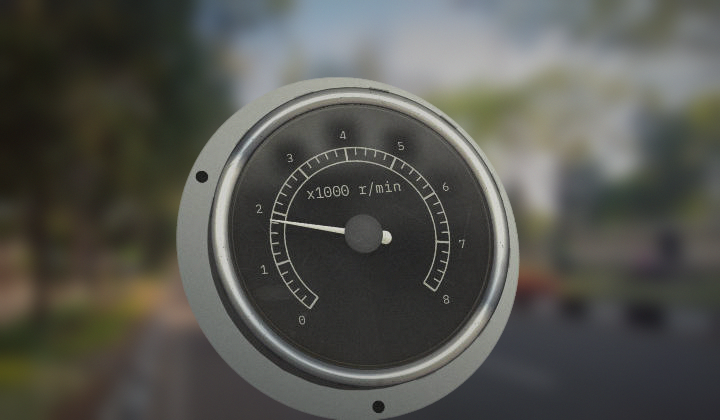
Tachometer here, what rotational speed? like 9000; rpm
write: 1800; rpm
